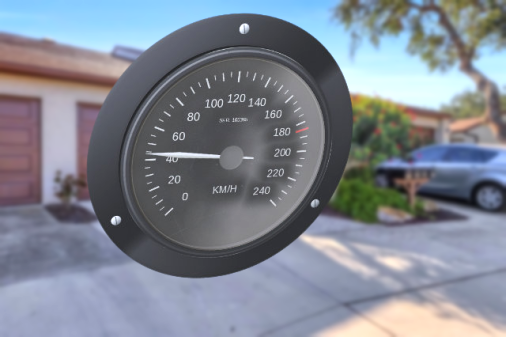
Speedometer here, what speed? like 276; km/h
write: 45; km/h
